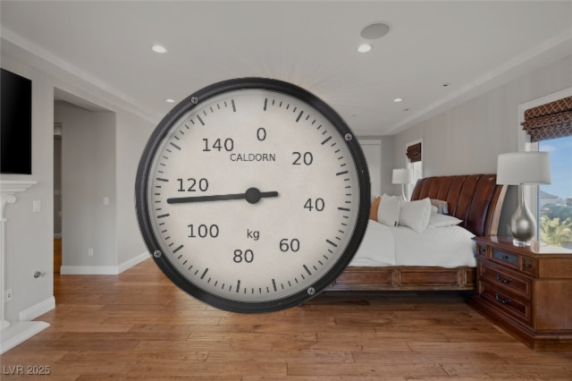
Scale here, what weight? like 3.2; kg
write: 114; kg
